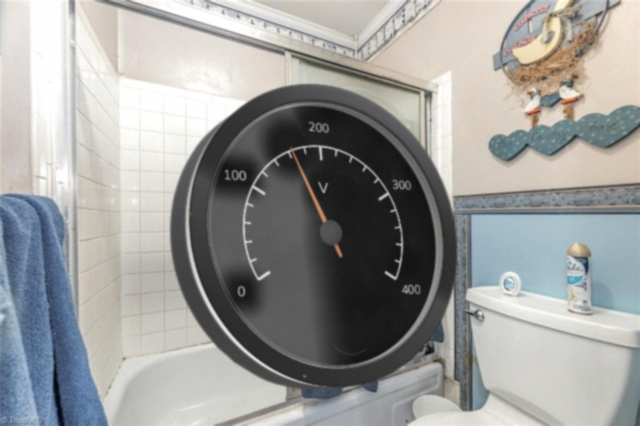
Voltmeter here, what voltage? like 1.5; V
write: 160; V
